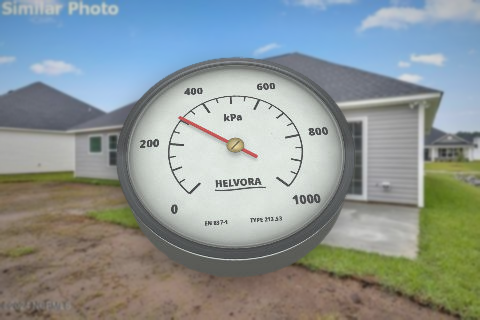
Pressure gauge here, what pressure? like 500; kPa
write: 300; kPa
